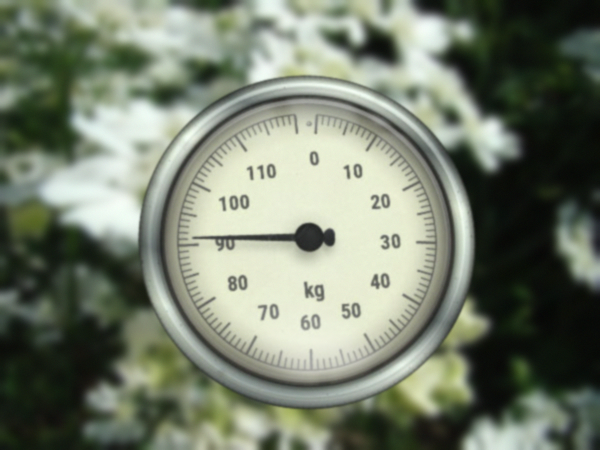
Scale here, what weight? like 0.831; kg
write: 91; kg
